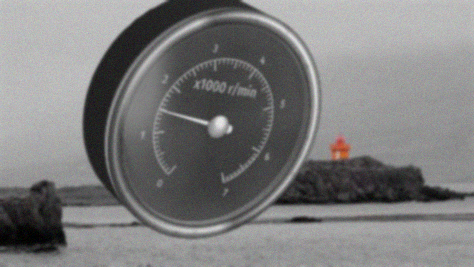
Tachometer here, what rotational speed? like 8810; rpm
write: 1500; rpm
